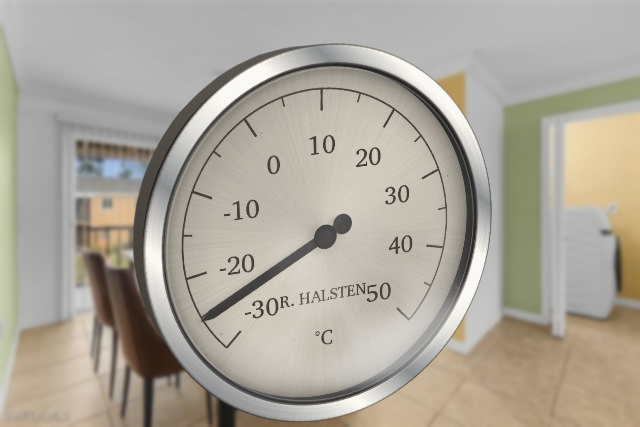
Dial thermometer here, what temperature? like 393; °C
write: -25; °C
